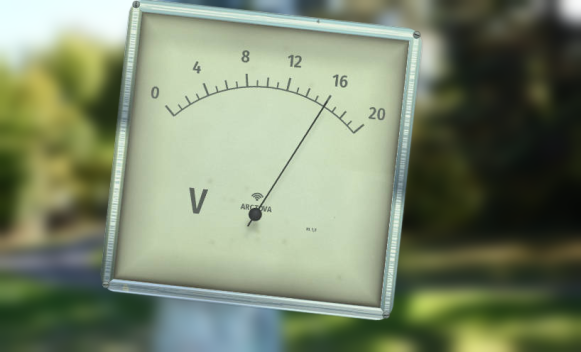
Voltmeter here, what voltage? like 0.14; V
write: 16; V
